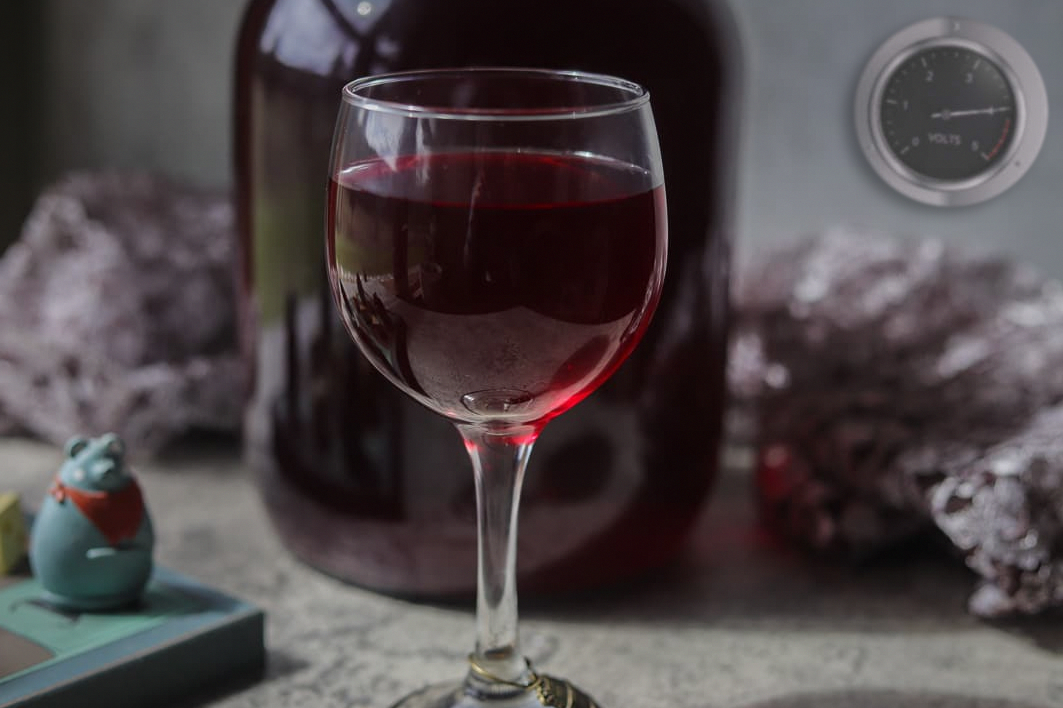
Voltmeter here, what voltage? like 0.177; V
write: 4; V
